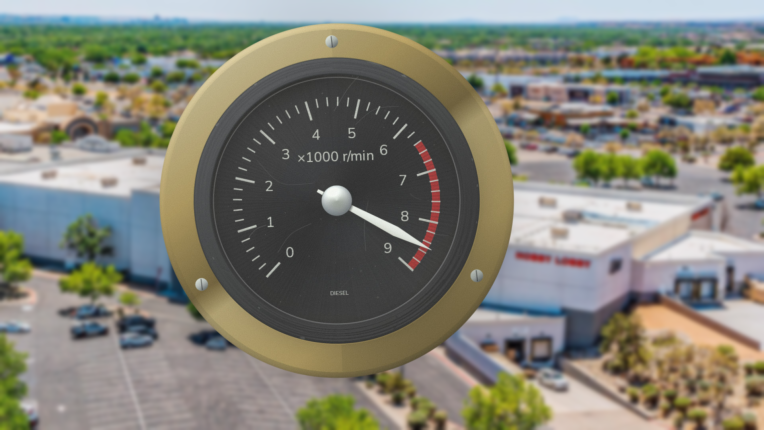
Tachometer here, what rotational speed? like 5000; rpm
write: 8500; rpm
